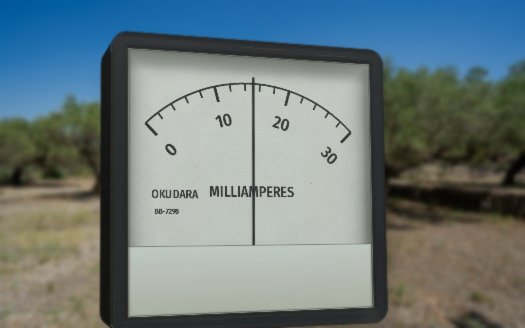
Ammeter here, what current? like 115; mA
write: 15; mA
